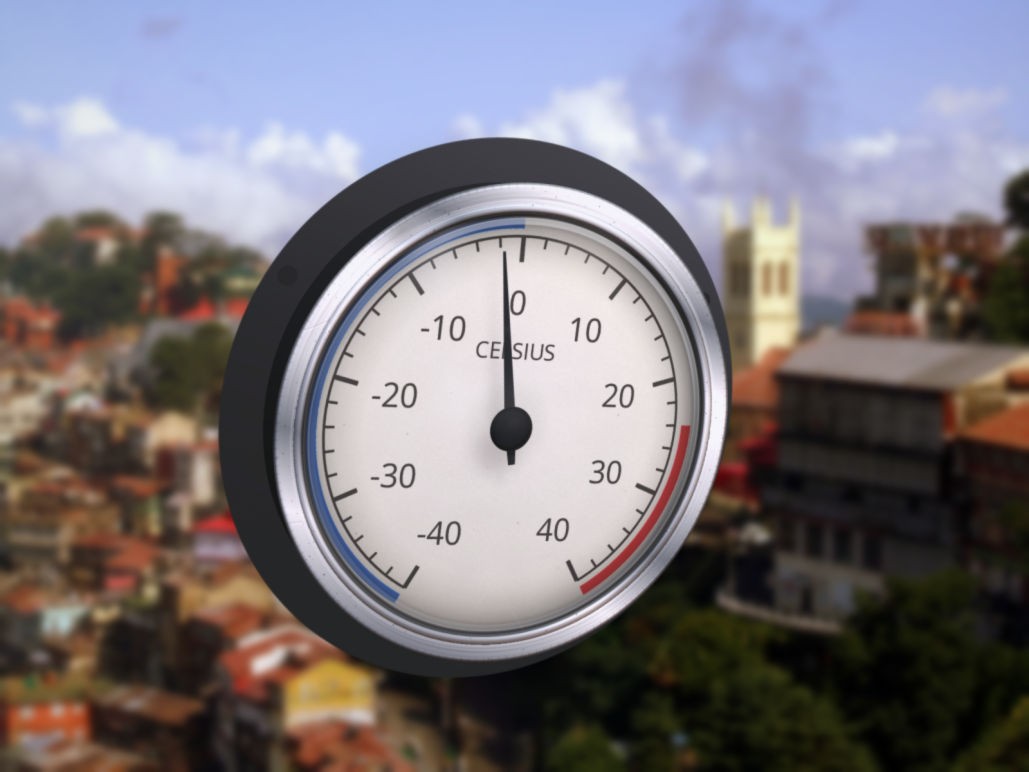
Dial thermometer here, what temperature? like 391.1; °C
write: -2; °C
